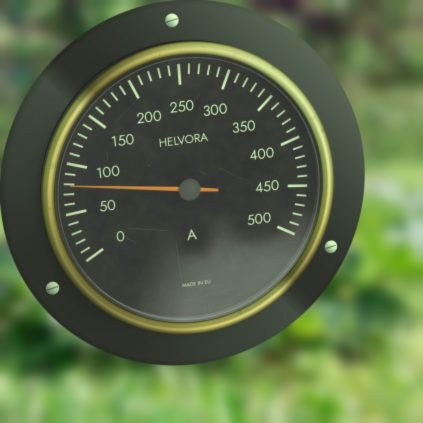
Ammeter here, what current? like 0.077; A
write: 80; A
